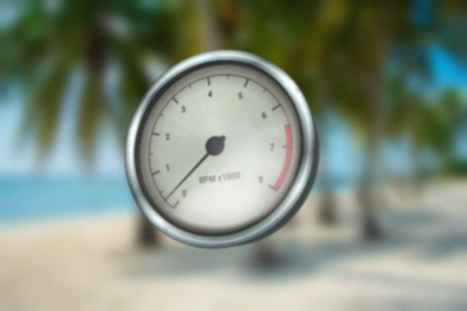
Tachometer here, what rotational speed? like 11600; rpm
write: 250; rpm
